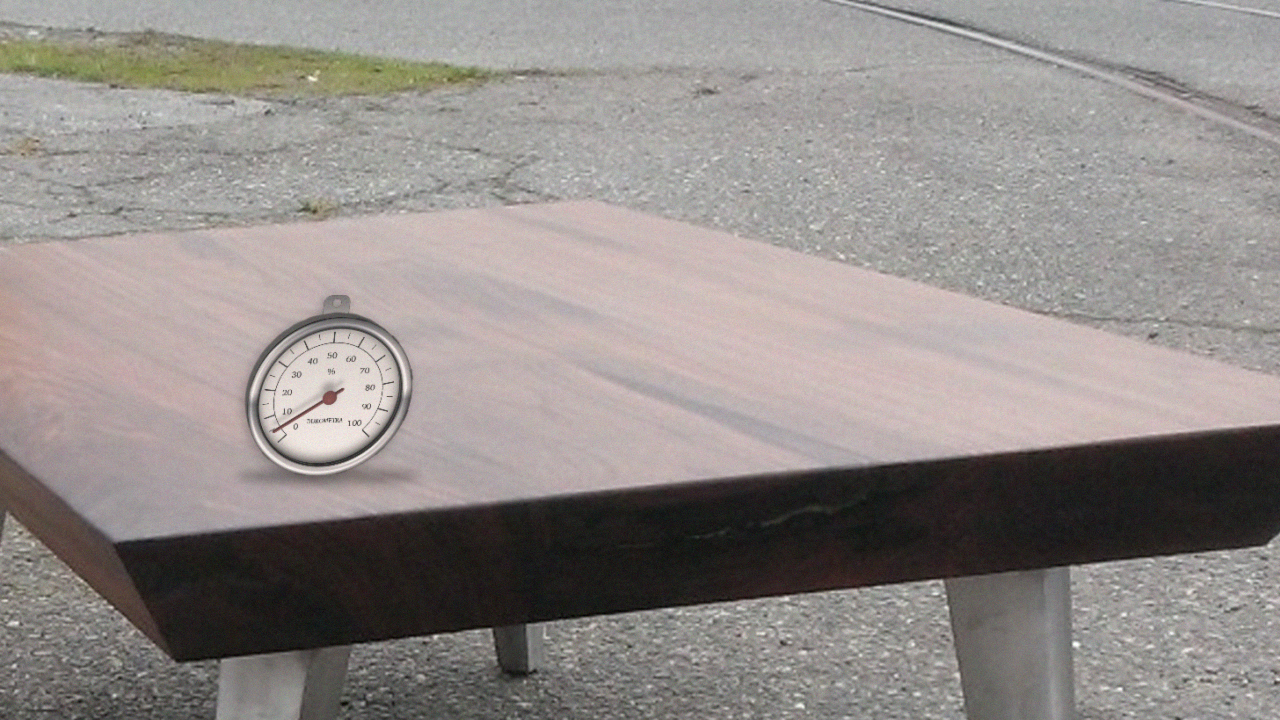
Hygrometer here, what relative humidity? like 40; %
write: 5; %
